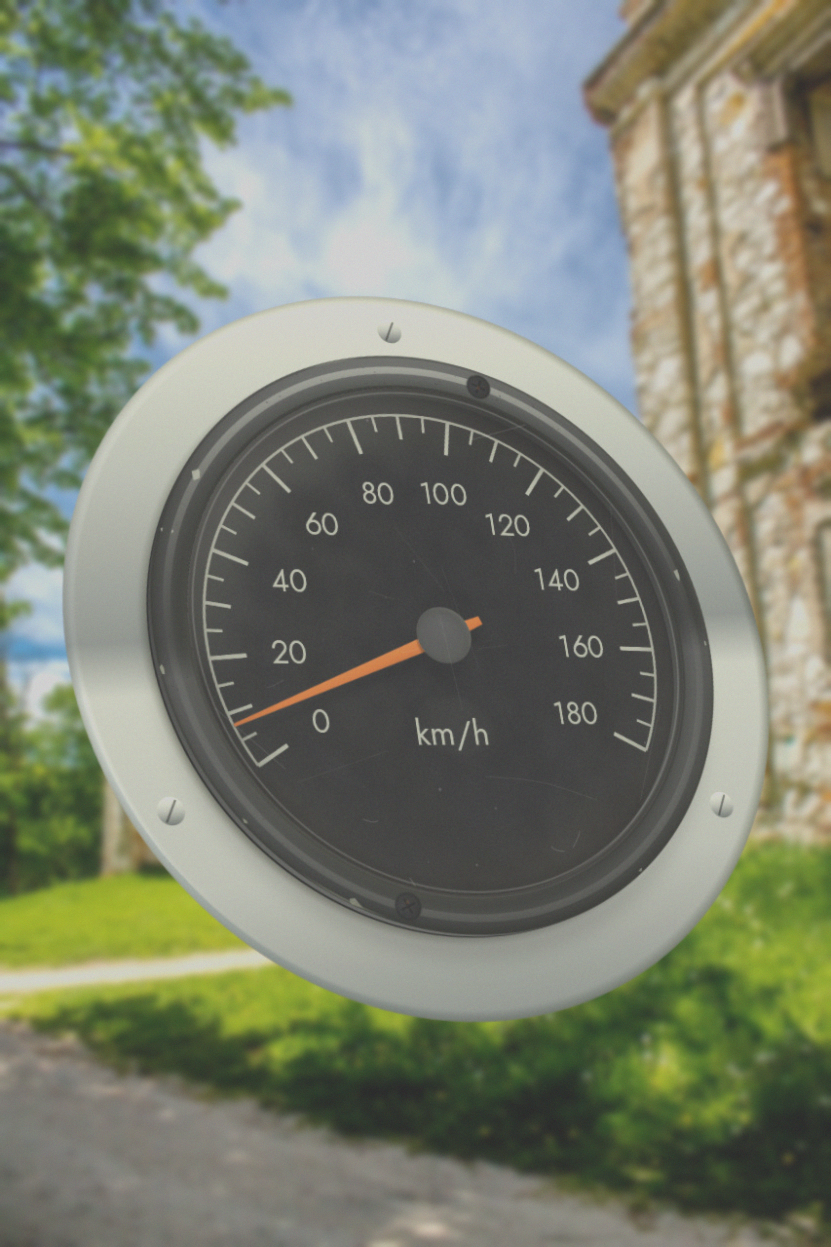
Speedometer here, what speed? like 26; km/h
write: 7.5; km/h
